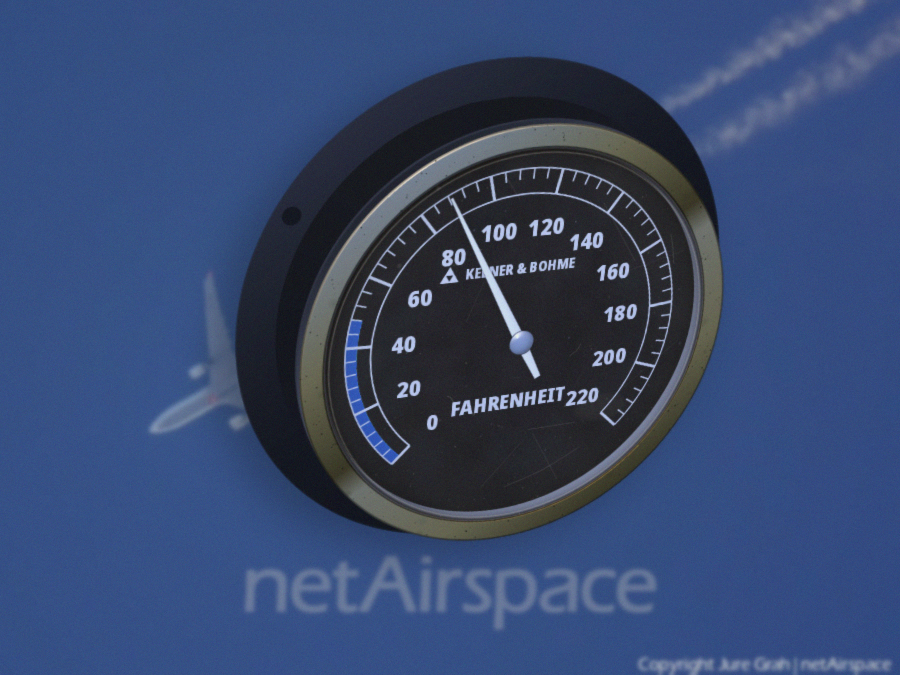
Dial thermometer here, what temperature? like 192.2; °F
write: 88; °F
